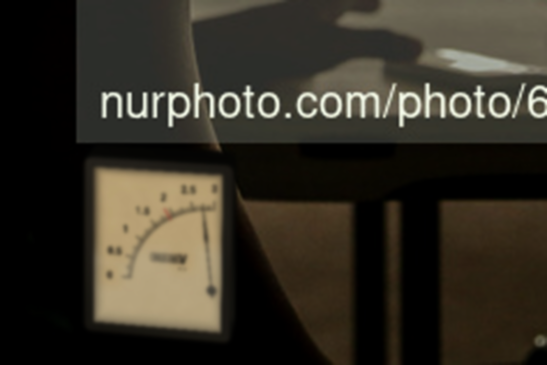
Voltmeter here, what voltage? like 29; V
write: 2.75; V
